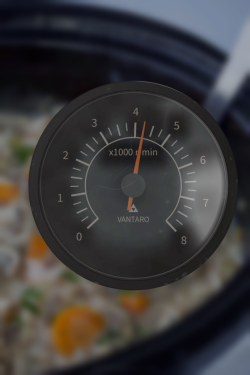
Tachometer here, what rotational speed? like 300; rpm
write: 4250; rpm
